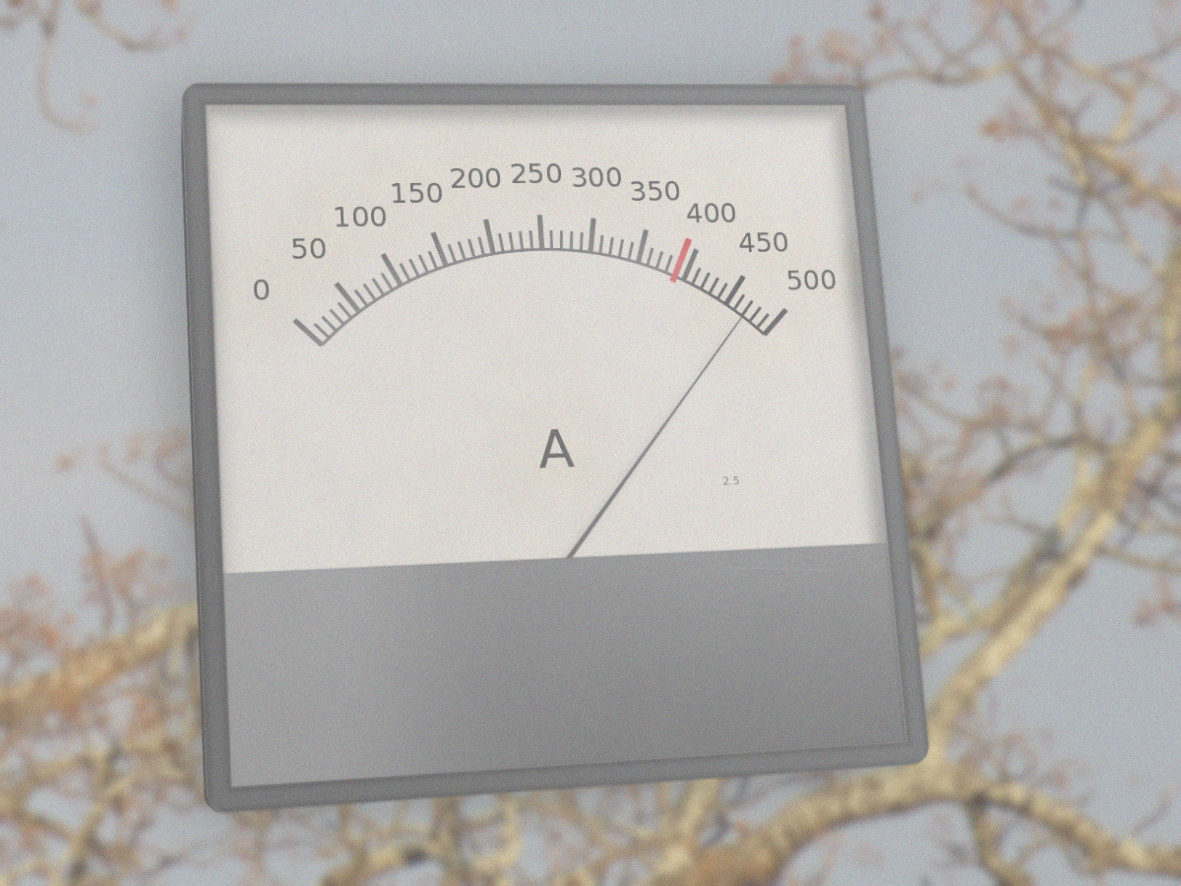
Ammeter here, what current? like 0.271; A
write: 470; A
